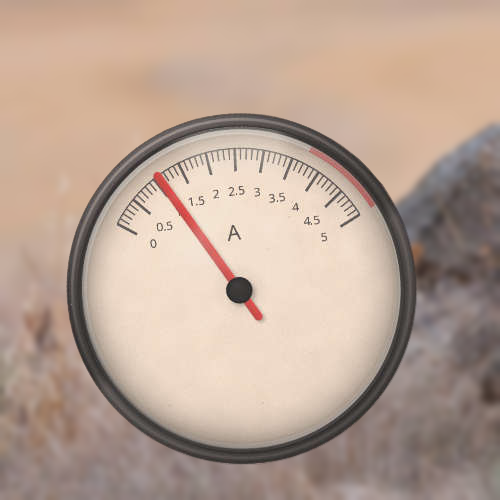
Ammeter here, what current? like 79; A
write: 1.1; A
